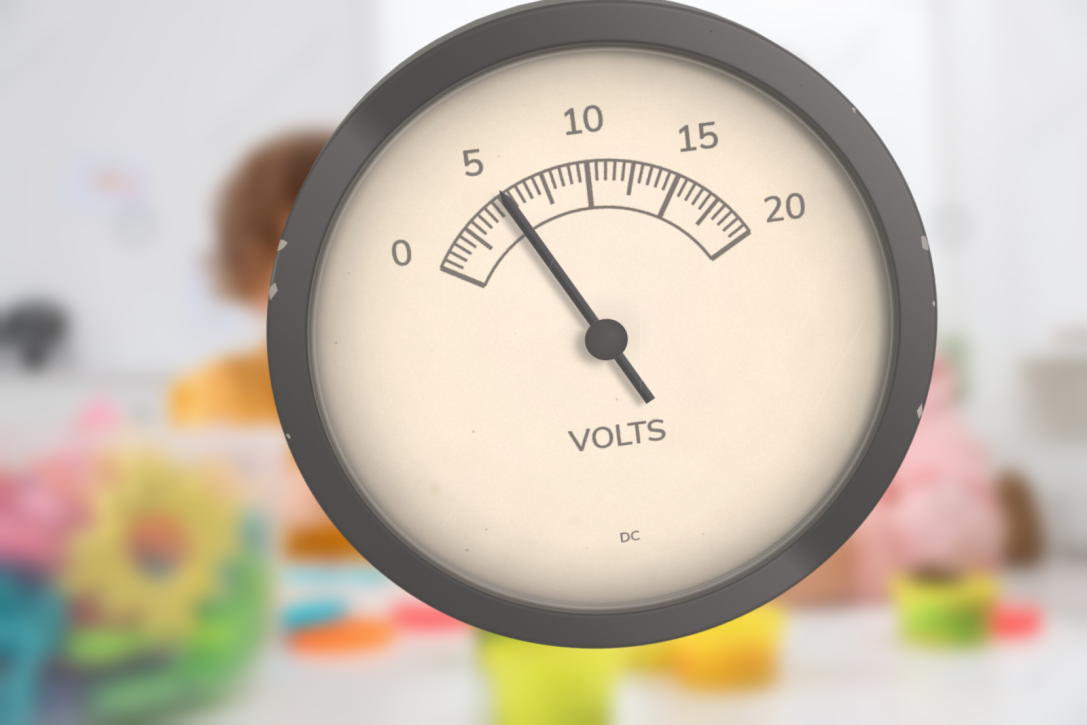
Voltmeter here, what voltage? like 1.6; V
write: 5.25; V
